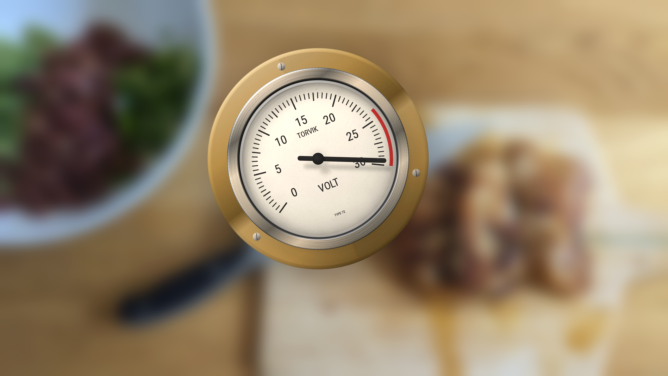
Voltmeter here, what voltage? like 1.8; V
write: 29.5; V
